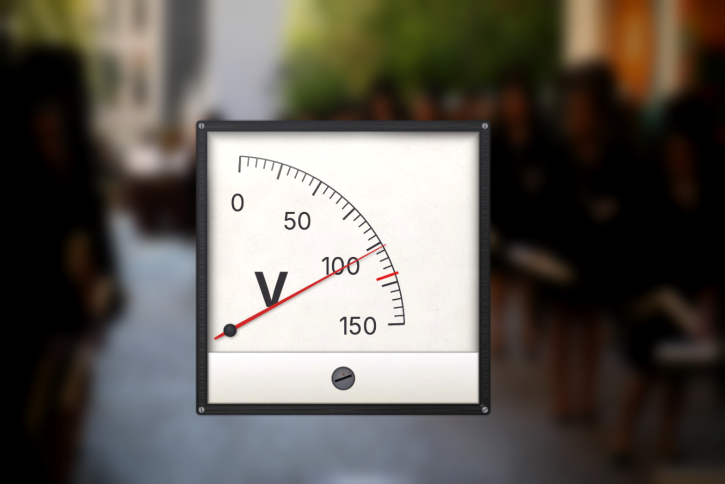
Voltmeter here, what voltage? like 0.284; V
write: 102.5; V
